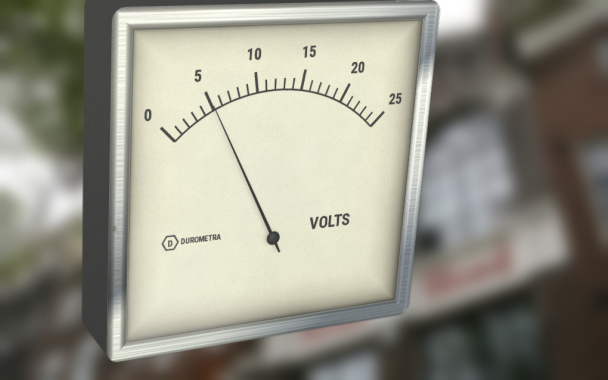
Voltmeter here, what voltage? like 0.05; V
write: 5; V
